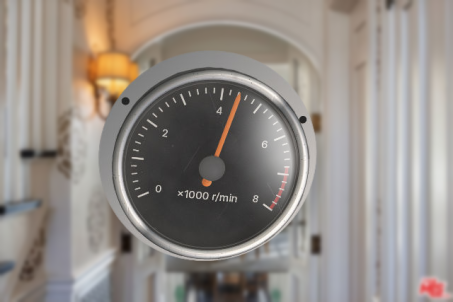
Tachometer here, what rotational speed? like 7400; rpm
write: 4400; rpm
